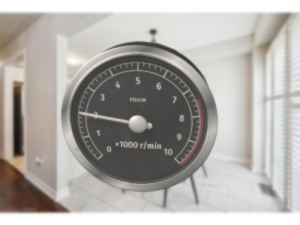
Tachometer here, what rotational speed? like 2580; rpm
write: 2000; rpm
